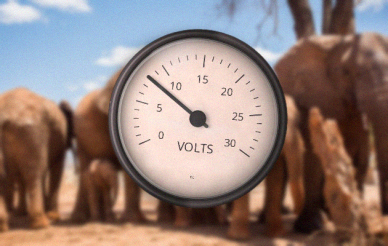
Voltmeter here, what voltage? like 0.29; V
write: 8; V
